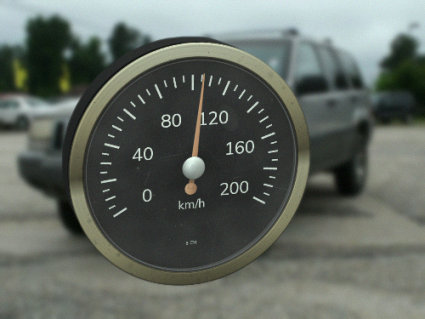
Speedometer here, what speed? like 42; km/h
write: 105; km/h
